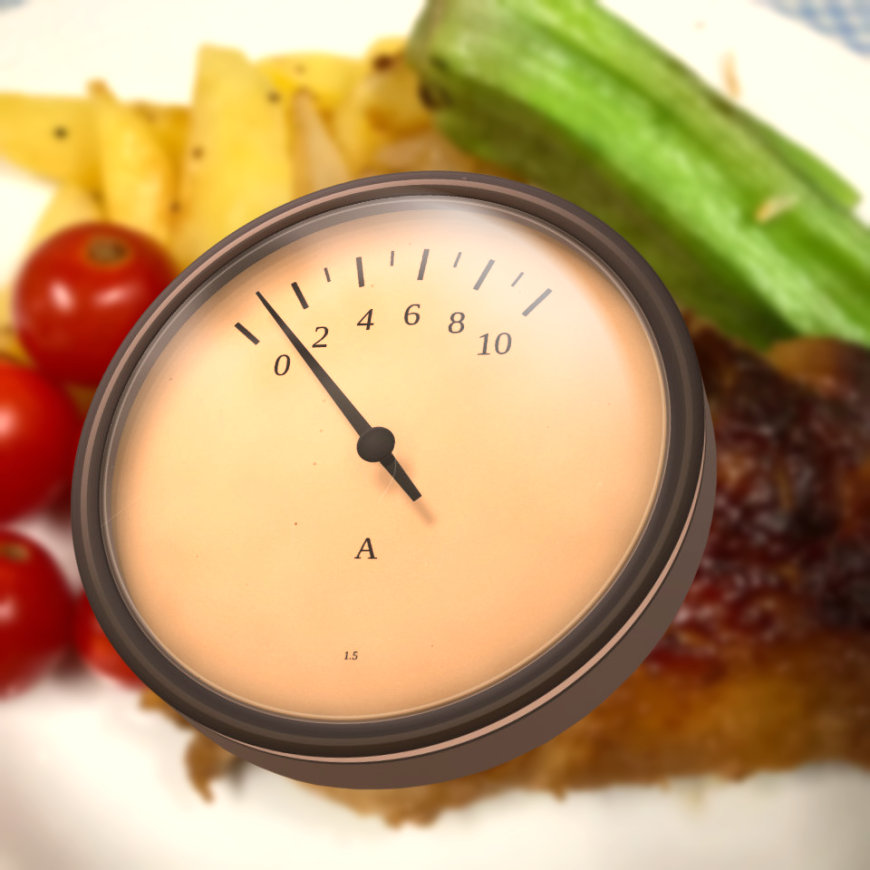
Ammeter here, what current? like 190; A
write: 1; A
